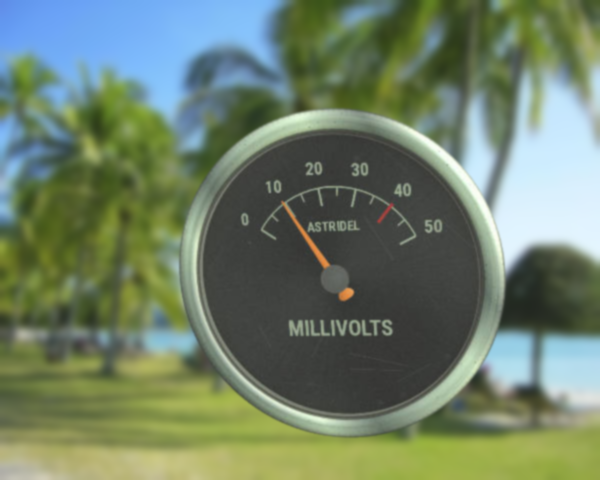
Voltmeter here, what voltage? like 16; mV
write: 10; mV
